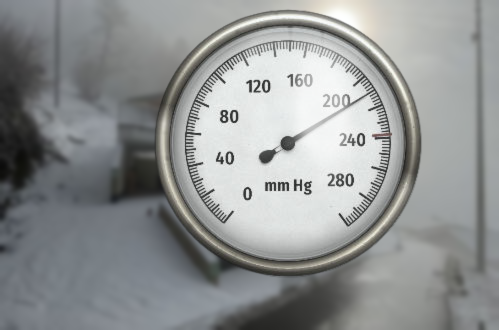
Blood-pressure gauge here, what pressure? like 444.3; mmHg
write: 210; mmHg
